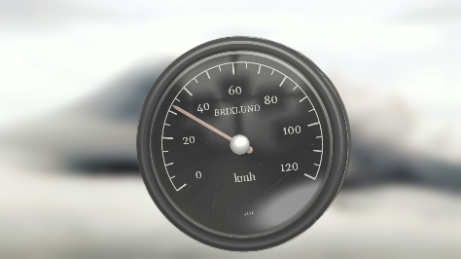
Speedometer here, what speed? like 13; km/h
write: 32.5; km/h
